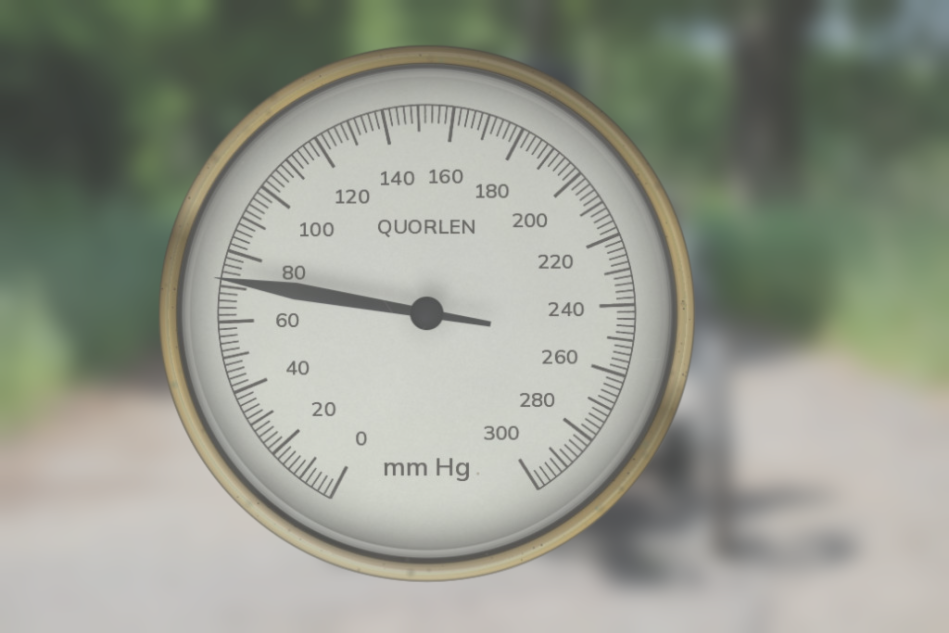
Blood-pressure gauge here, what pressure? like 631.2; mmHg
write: 72; mmHg
